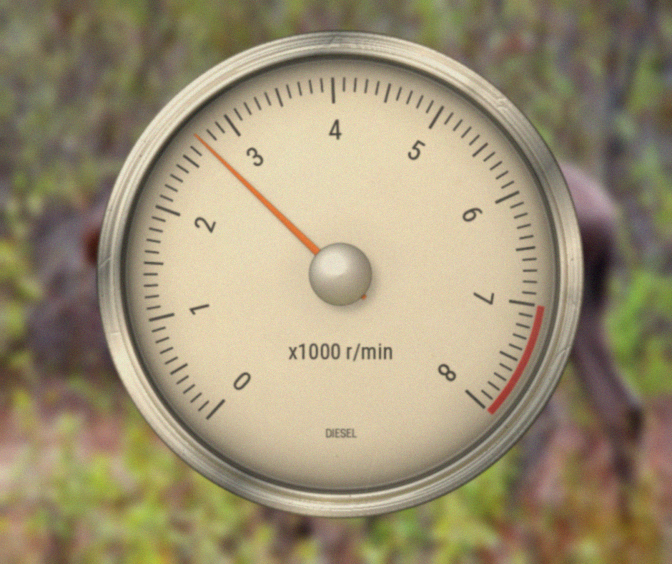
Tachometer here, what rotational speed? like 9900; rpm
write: 2700; rpm
